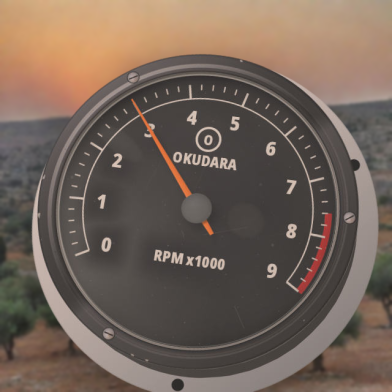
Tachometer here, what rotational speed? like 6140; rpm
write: 3000; rpm
